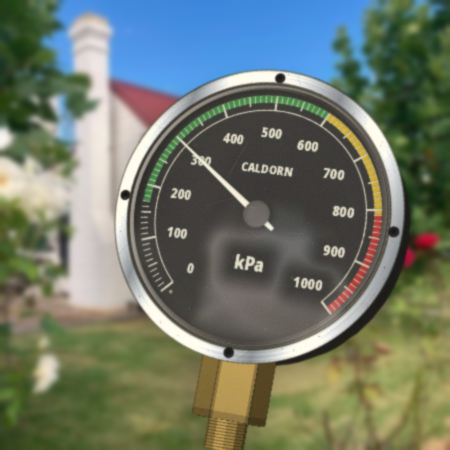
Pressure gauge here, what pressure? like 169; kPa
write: 300; kPa
